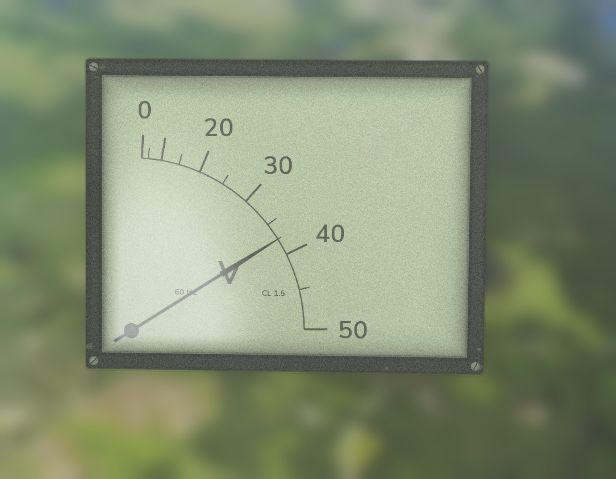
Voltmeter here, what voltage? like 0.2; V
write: 37.5; V
